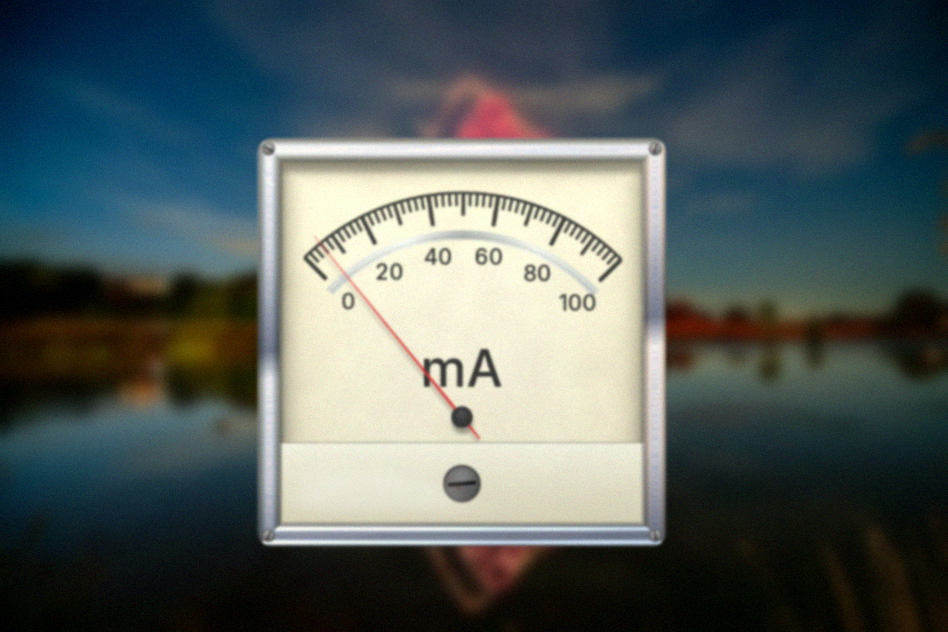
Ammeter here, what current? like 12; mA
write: 6; mA
